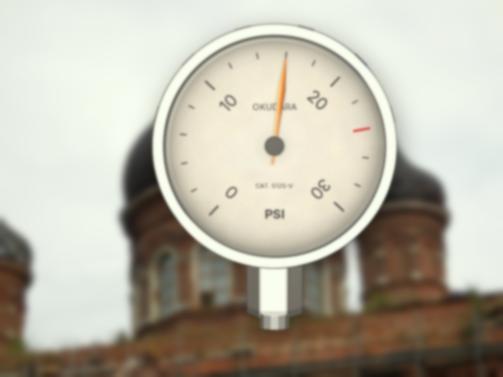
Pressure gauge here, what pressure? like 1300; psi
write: 16; psi
